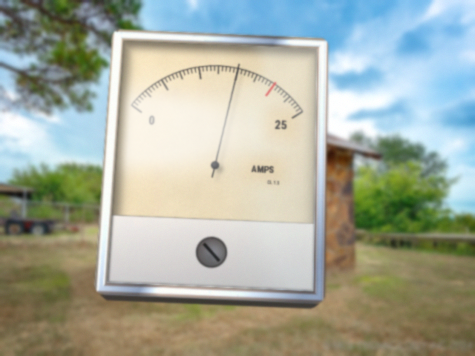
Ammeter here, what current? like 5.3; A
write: 15; A
